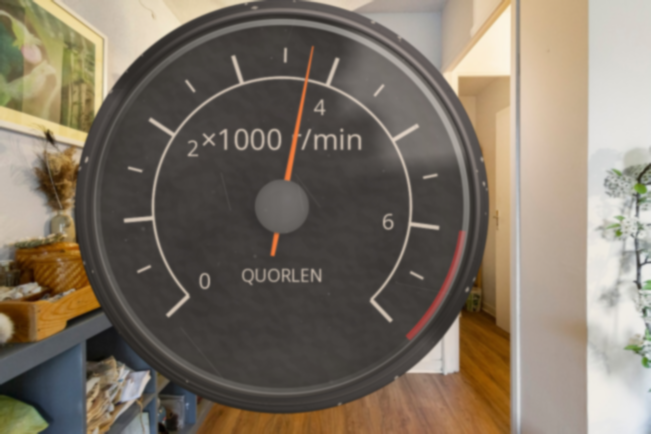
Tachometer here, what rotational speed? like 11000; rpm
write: 3750; rpm
